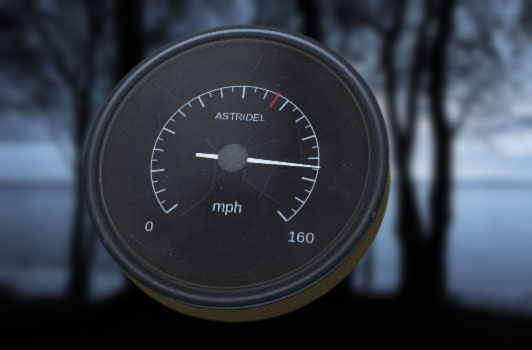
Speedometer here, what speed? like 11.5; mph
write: 135; mph
